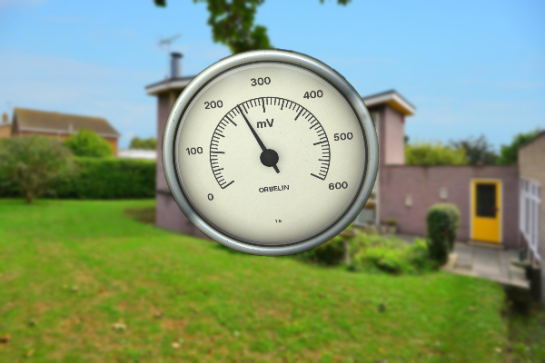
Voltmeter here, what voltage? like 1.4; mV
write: 240; mV
